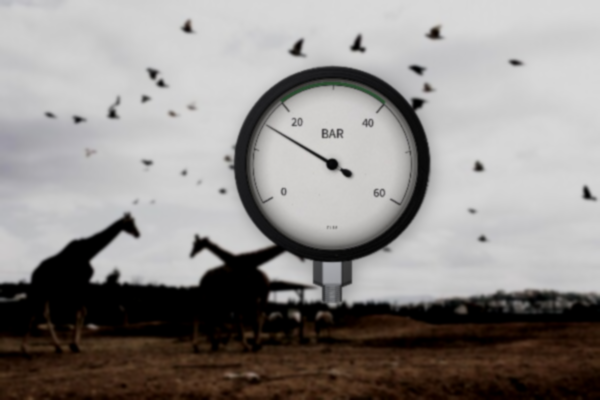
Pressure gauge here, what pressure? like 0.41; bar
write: 15; bar
